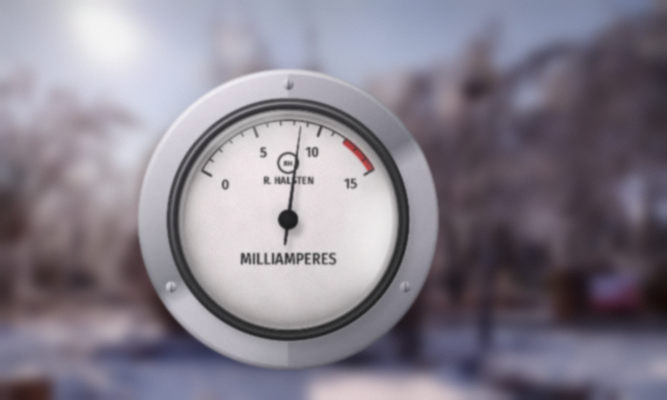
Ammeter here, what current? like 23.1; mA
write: 8.5; mA
